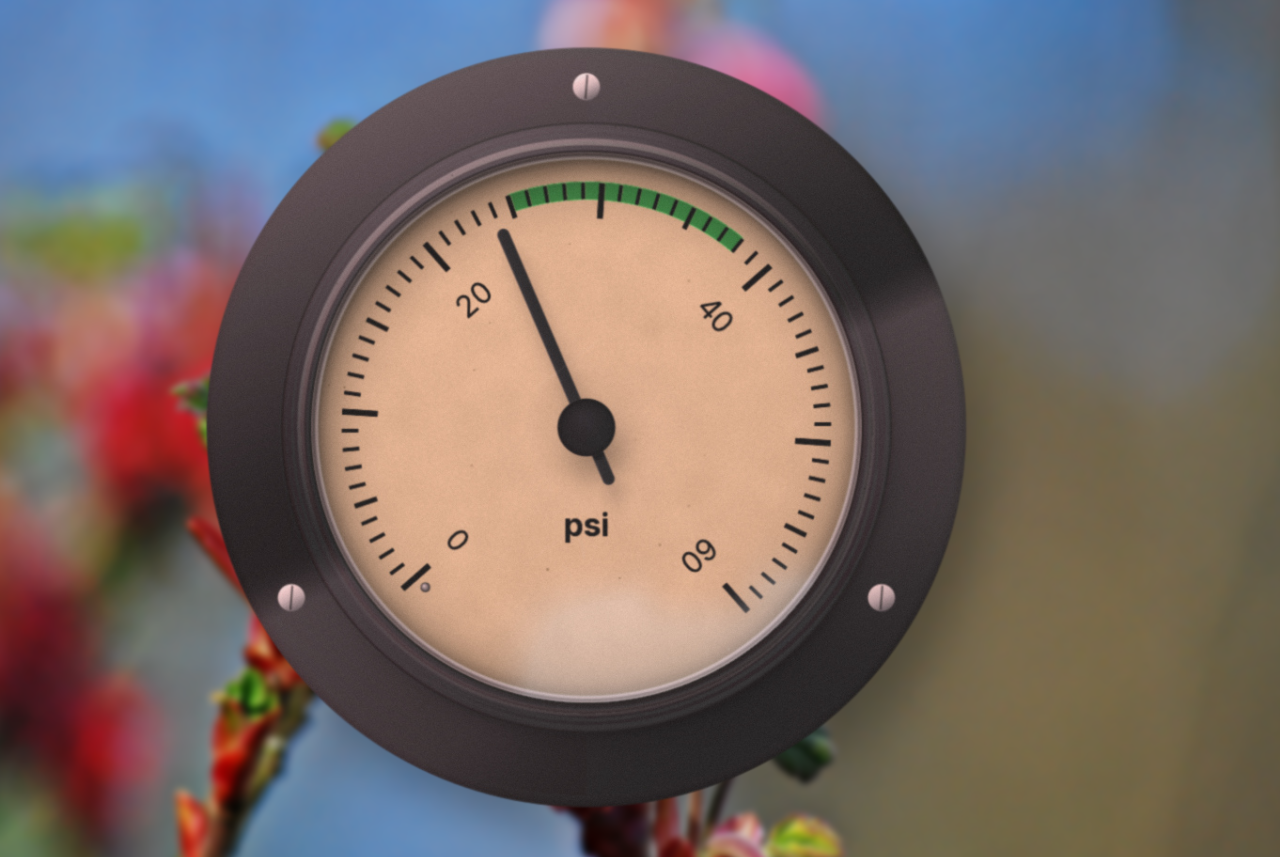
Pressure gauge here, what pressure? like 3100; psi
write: 24; psi
